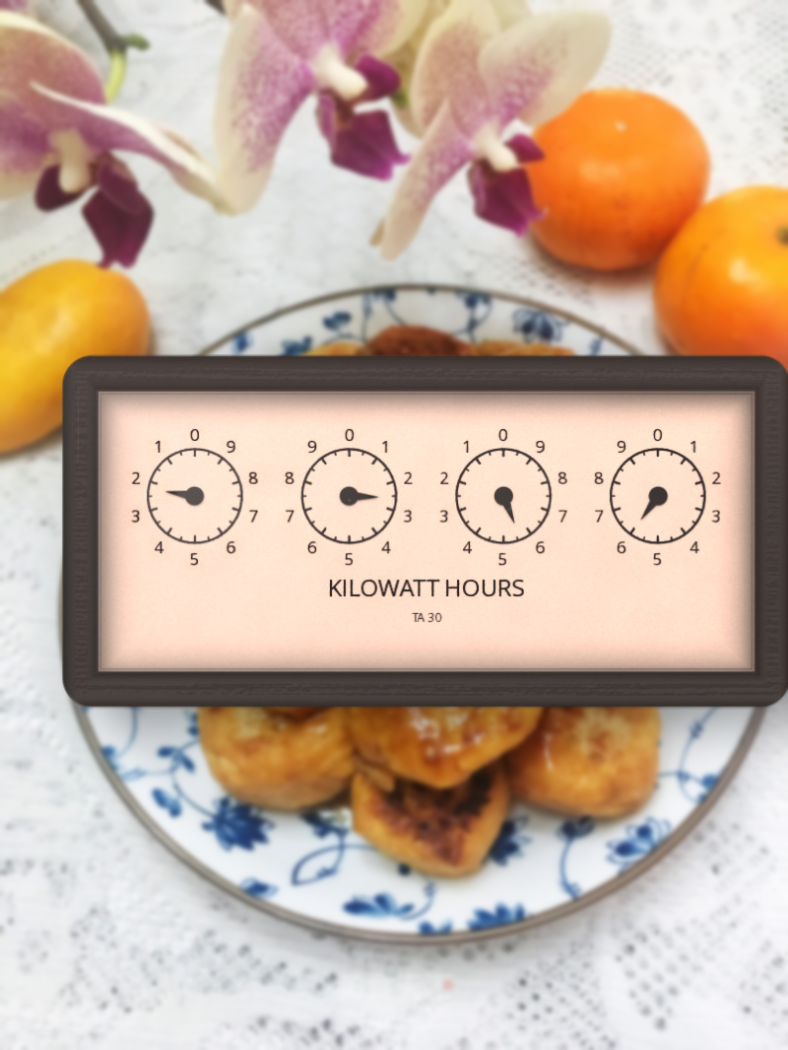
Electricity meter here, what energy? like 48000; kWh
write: 2256; kWh
